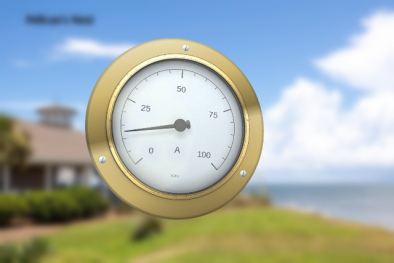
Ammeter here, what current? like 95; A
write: 12.5; A
